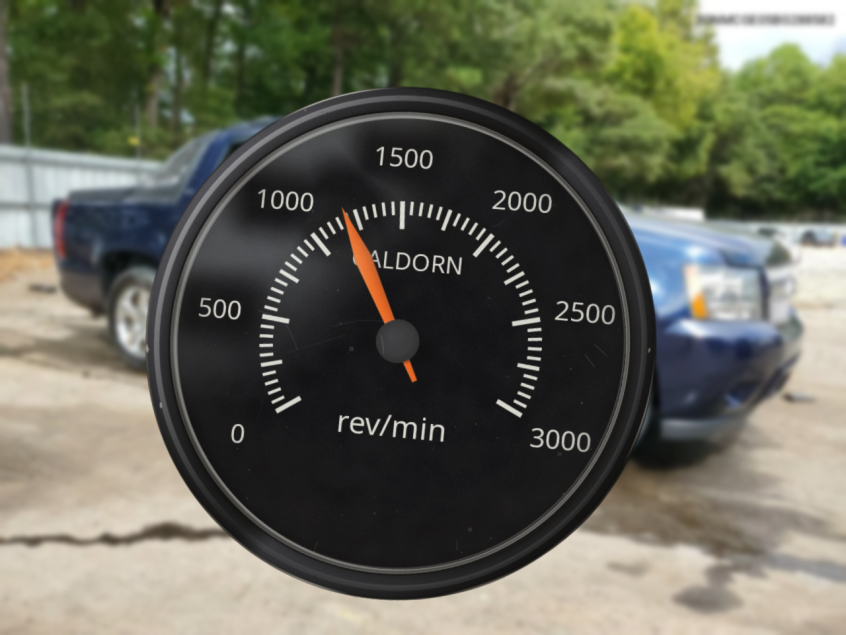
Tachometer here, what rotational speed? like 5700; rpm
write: 1200; rpm
